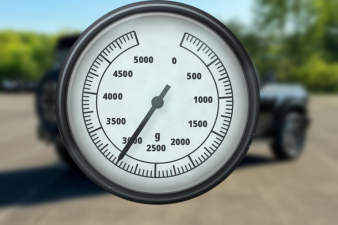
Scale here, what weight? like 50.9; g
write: 3000; g
